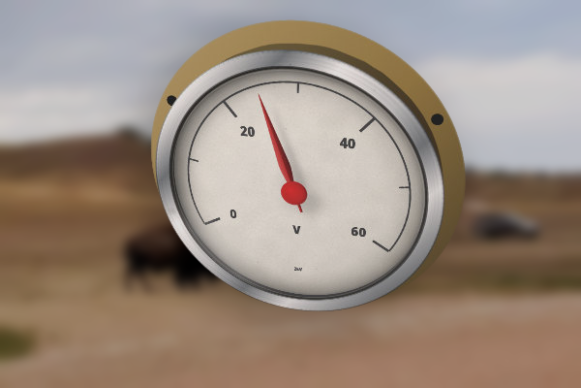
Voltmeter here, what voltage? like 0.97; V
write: 25; V
